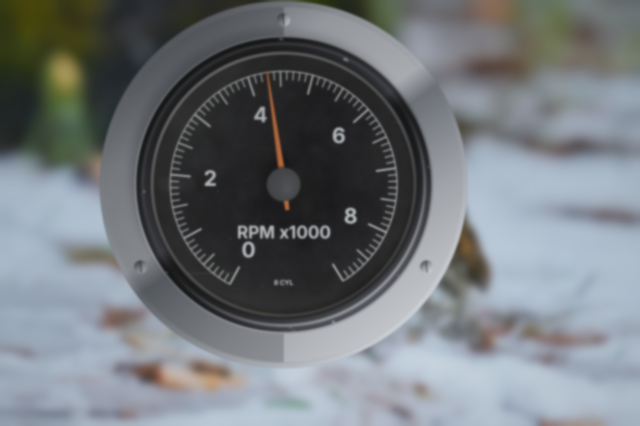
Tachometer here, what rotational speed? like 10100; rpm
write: 4300; rpm
